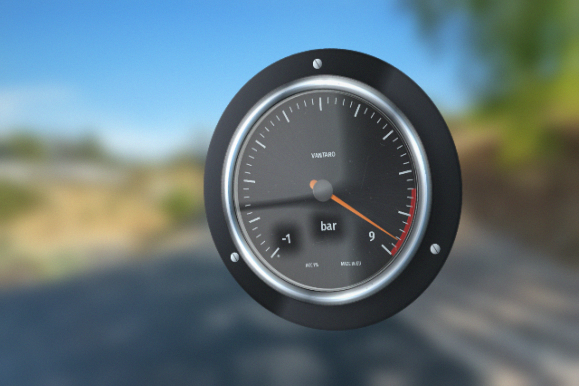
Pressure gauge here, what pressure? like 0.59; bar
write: 8.6; bar
